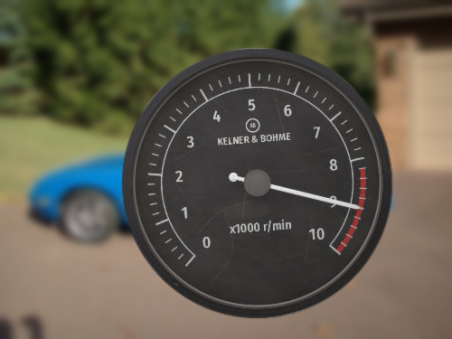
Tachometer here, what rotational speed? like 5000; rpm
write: 9000; rpm
